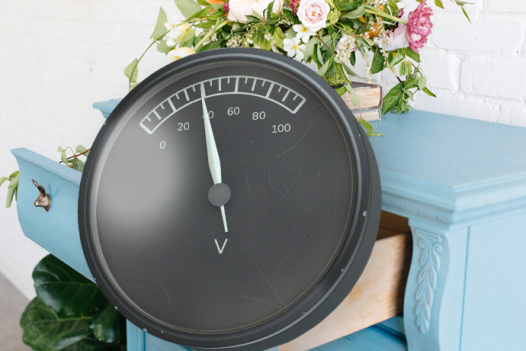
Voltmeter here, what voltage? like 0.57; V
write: 40; V
